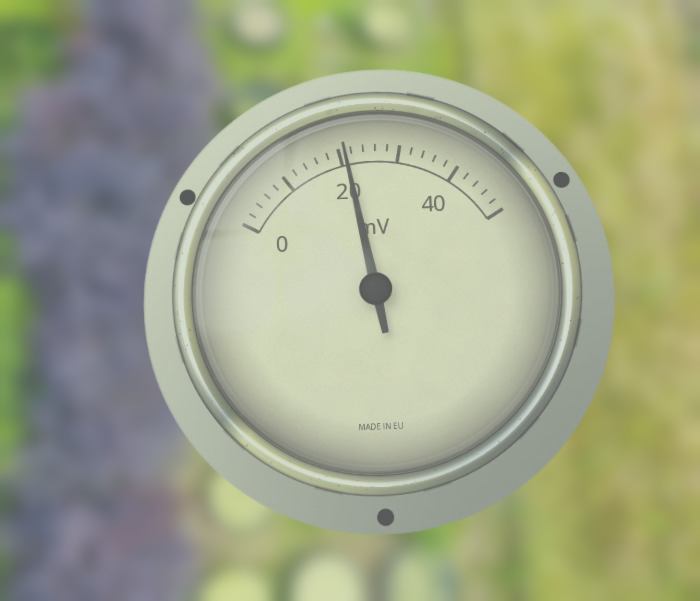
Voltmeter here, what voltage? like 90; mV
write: 21; mV
